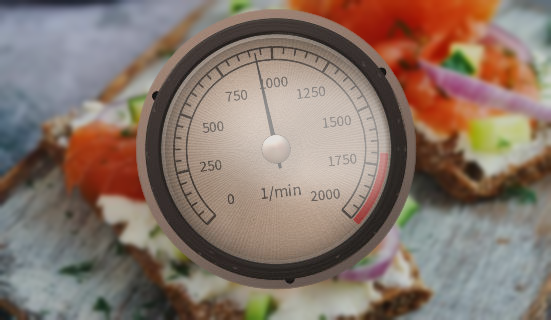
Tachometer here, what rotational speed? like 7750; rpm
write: 925; rpm
